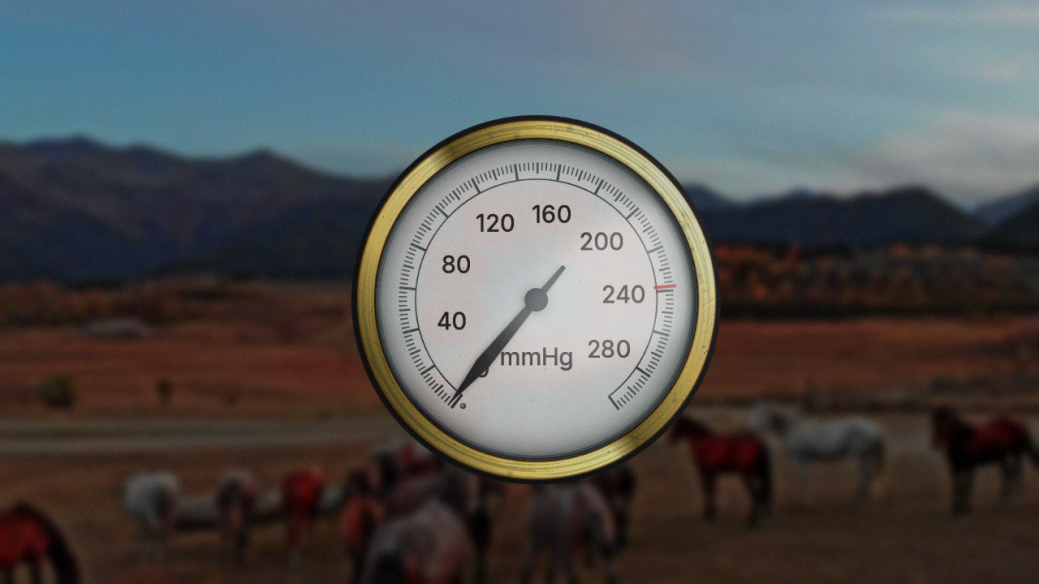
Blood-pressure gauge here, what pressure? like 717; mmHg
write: 2; mmHg
